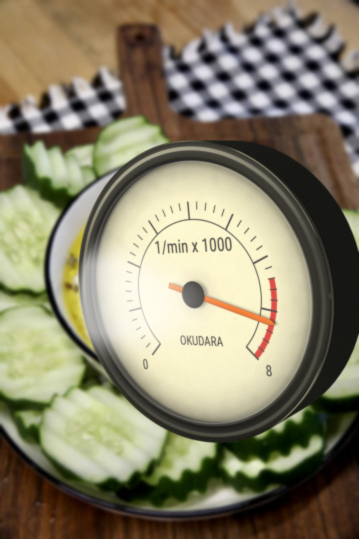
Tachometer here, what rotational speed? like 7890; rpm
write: 7200; rpm
